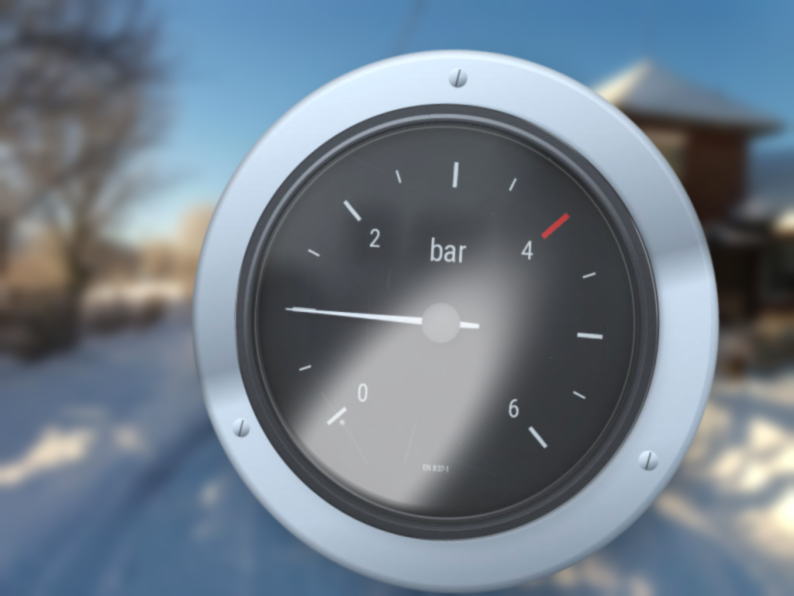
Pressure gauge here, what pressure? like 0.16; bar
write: 1; bar
